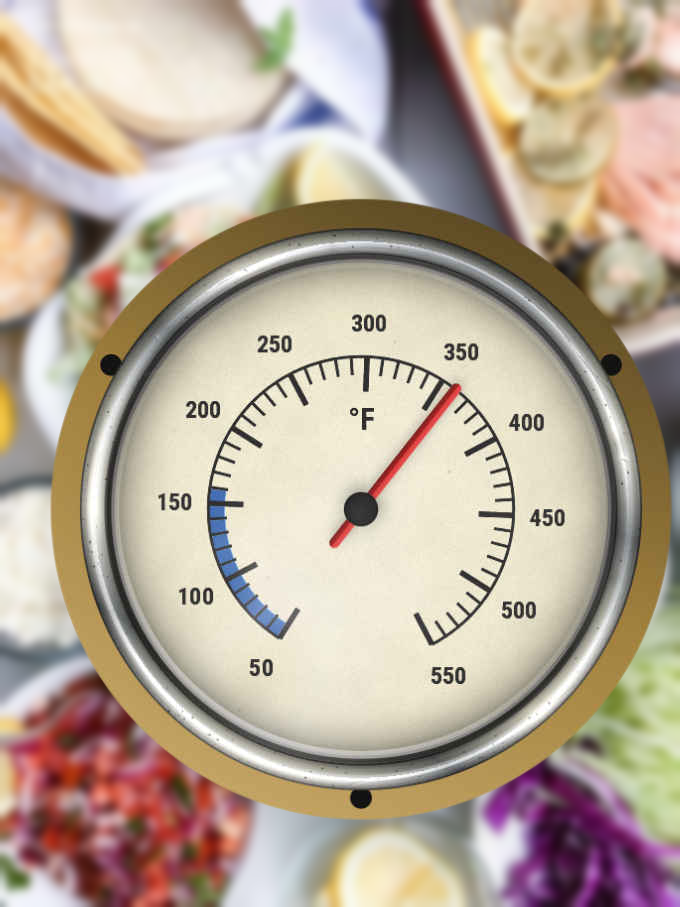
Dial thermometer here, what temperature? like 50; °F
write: 360; °F
